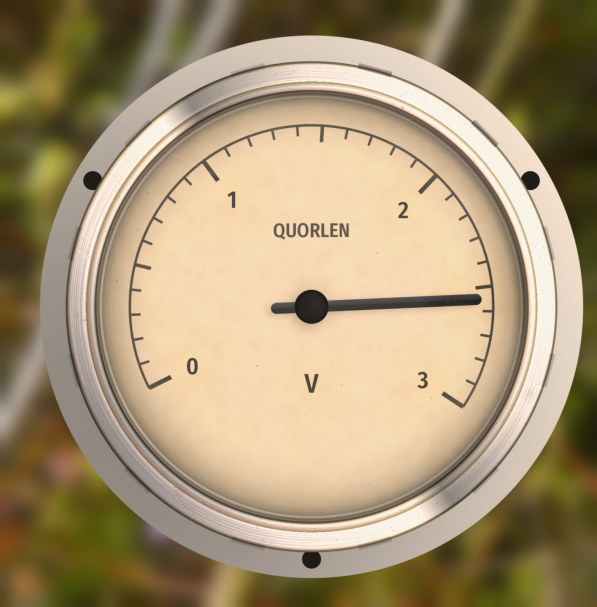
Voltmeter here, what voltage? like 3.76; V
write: 2.55; V
